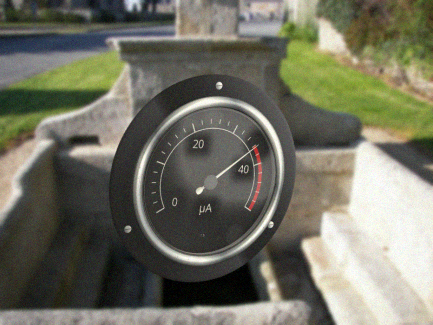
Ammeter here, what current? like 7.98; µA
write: 36; µA
